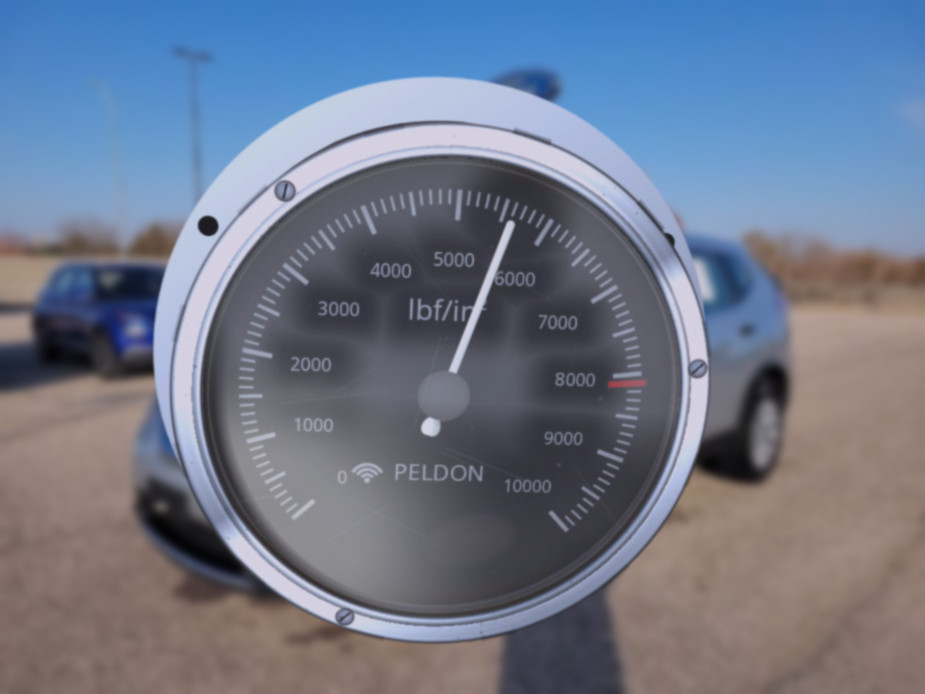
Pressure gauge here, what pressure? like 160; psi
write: 5600; psi
